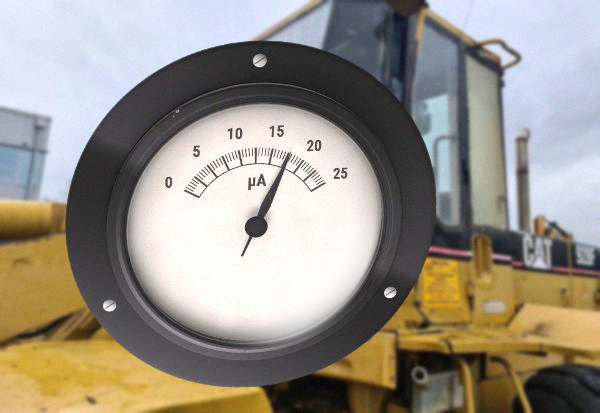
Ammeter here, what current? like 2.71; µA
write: 17.5; µA
